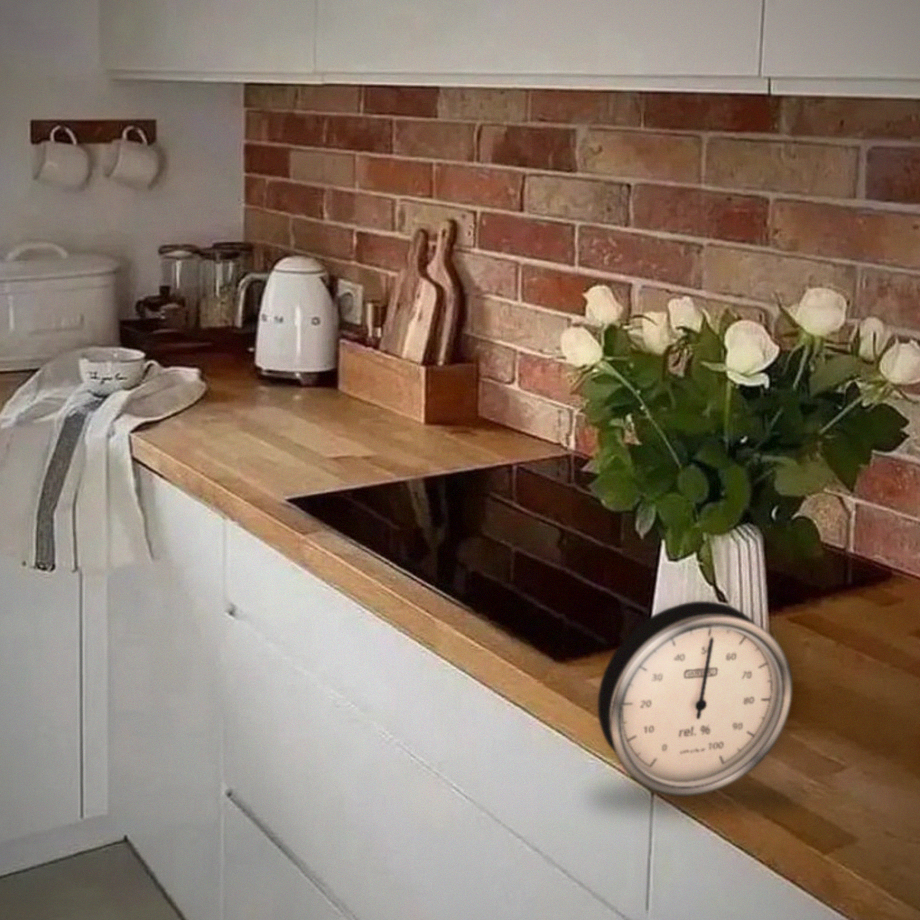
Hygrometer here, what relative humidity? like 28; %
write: 50; %
